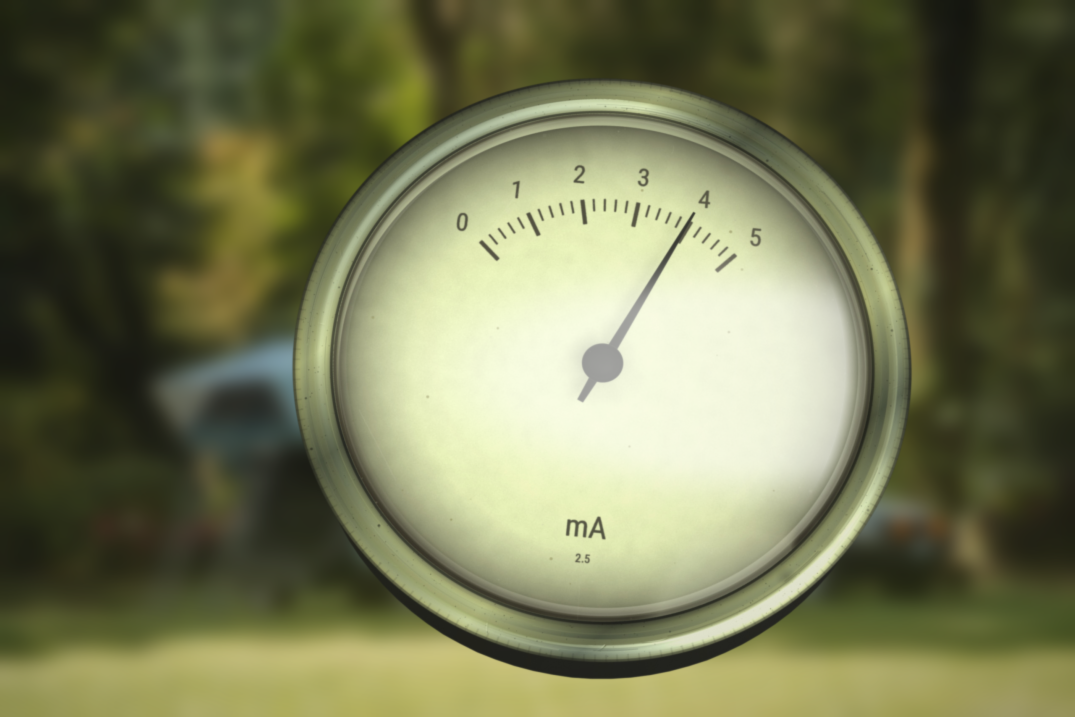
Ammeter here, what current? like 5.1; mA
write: 4; mA
